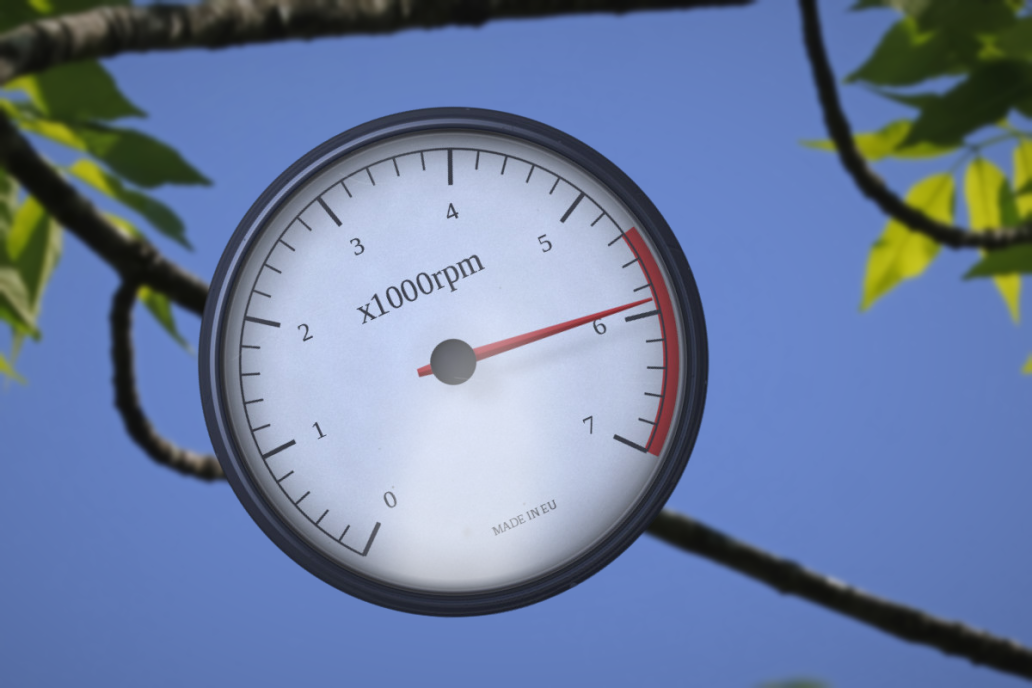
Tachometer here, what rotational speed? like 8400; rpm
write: 5900; rpm
